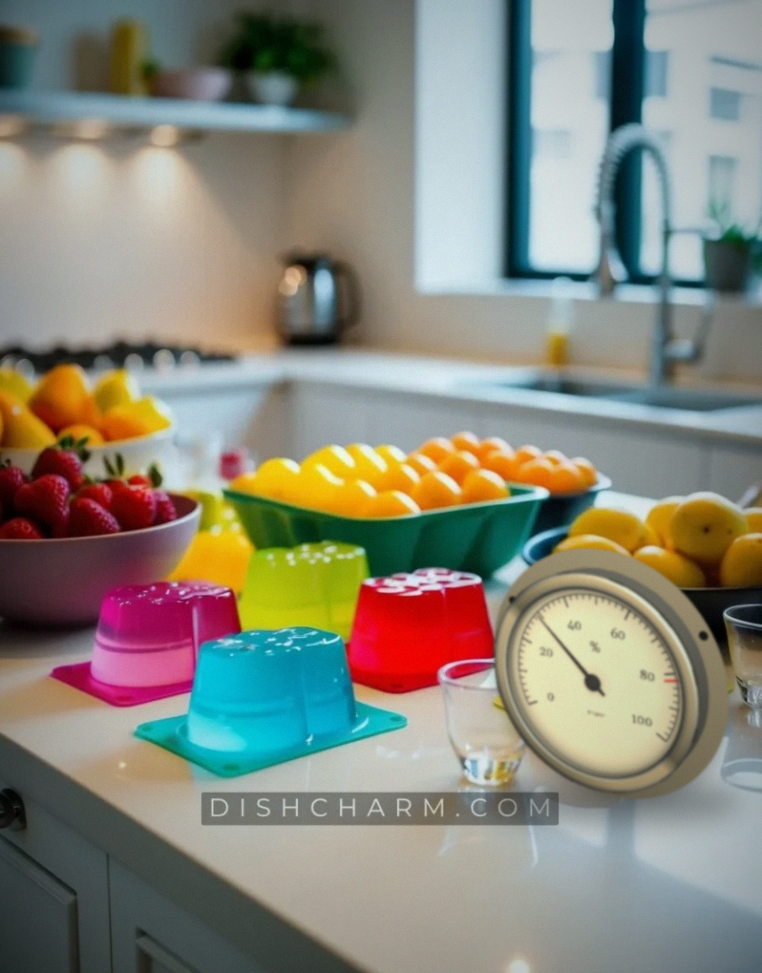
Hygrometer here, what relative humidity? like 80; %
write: 30; %
